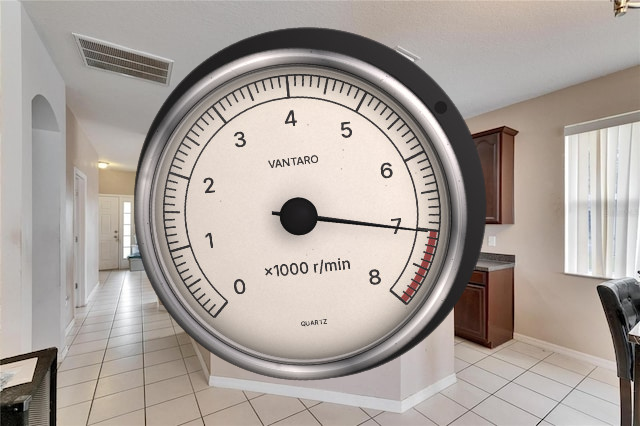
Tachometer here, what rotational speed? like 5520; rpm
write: 7000; rpm
